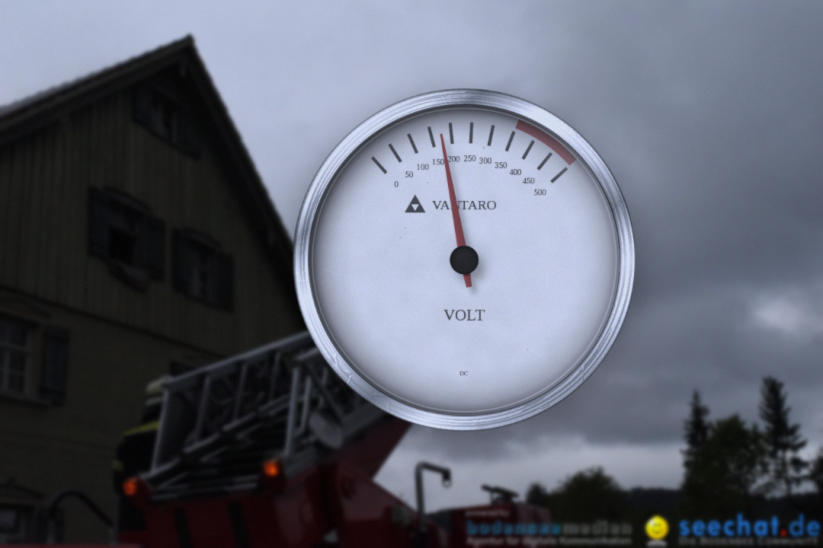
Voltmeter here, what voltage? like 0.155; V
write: 175; V
